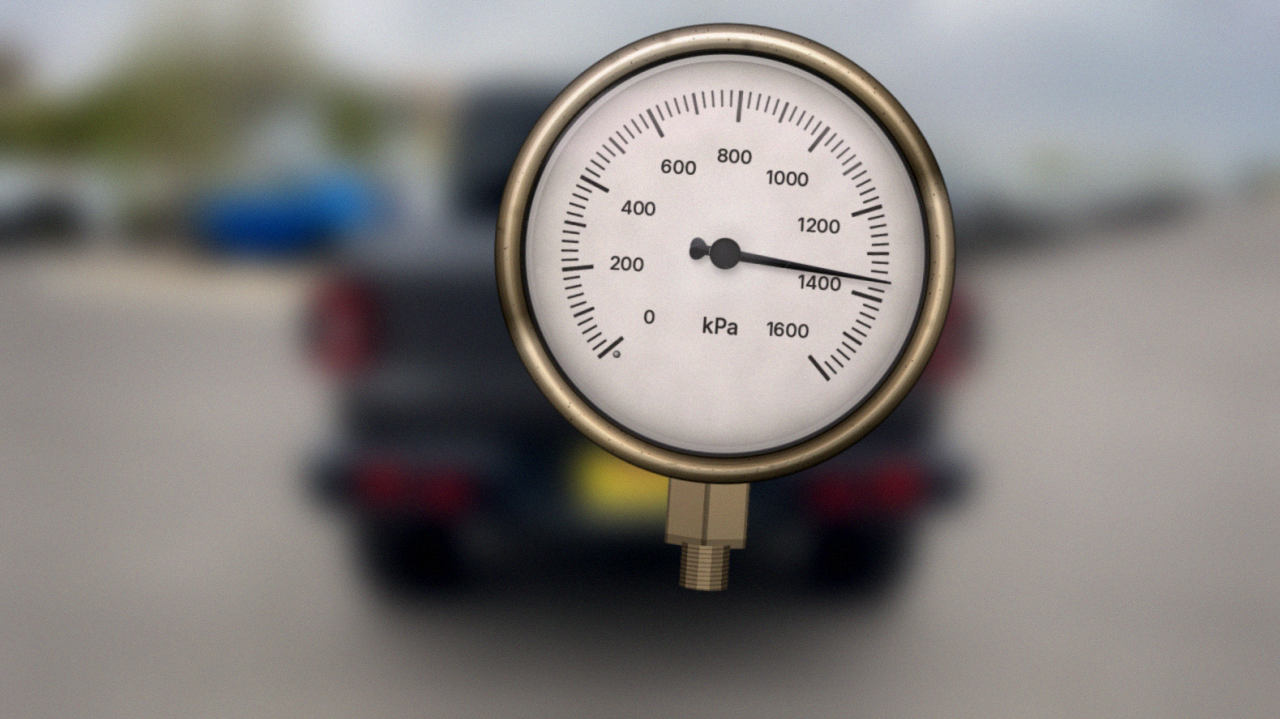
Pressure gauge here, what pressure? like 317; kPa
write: 1360; kPa
